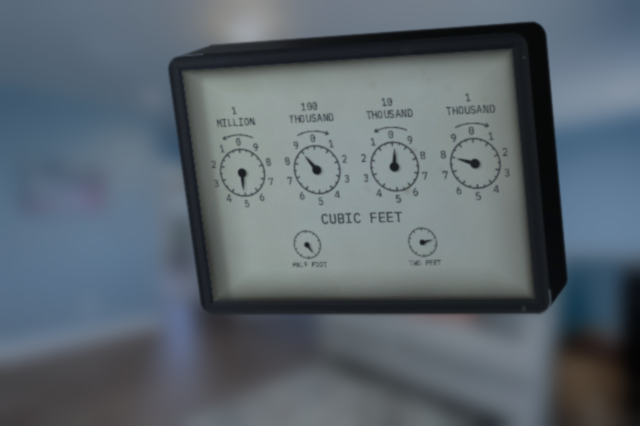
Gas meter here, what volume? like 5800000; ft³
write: 489800; ft³
